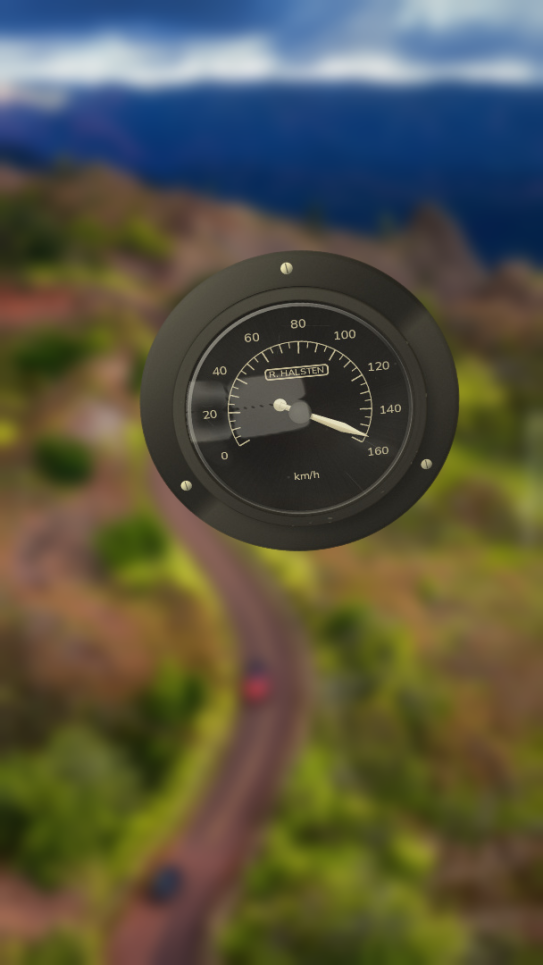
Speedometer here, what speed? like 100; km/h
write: 155; km/h
